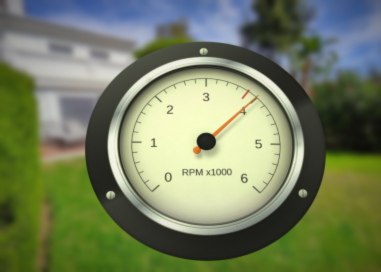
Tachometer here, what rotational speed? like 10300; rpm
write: 4000; rpm
